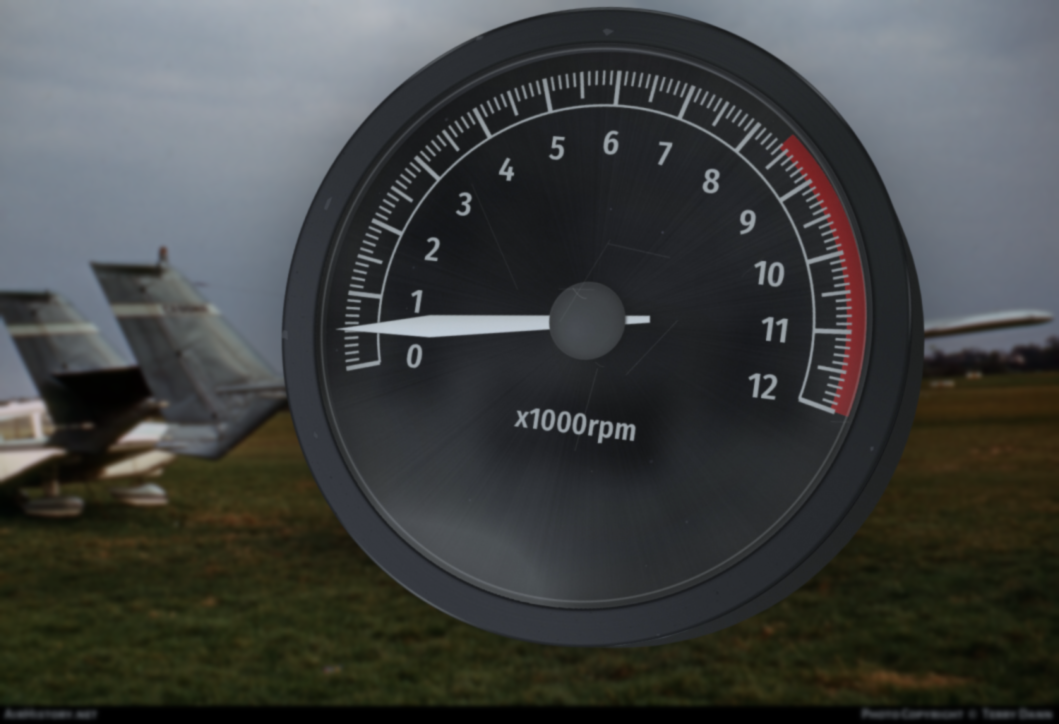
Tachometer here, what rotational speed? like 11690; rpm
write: 500; rpm
